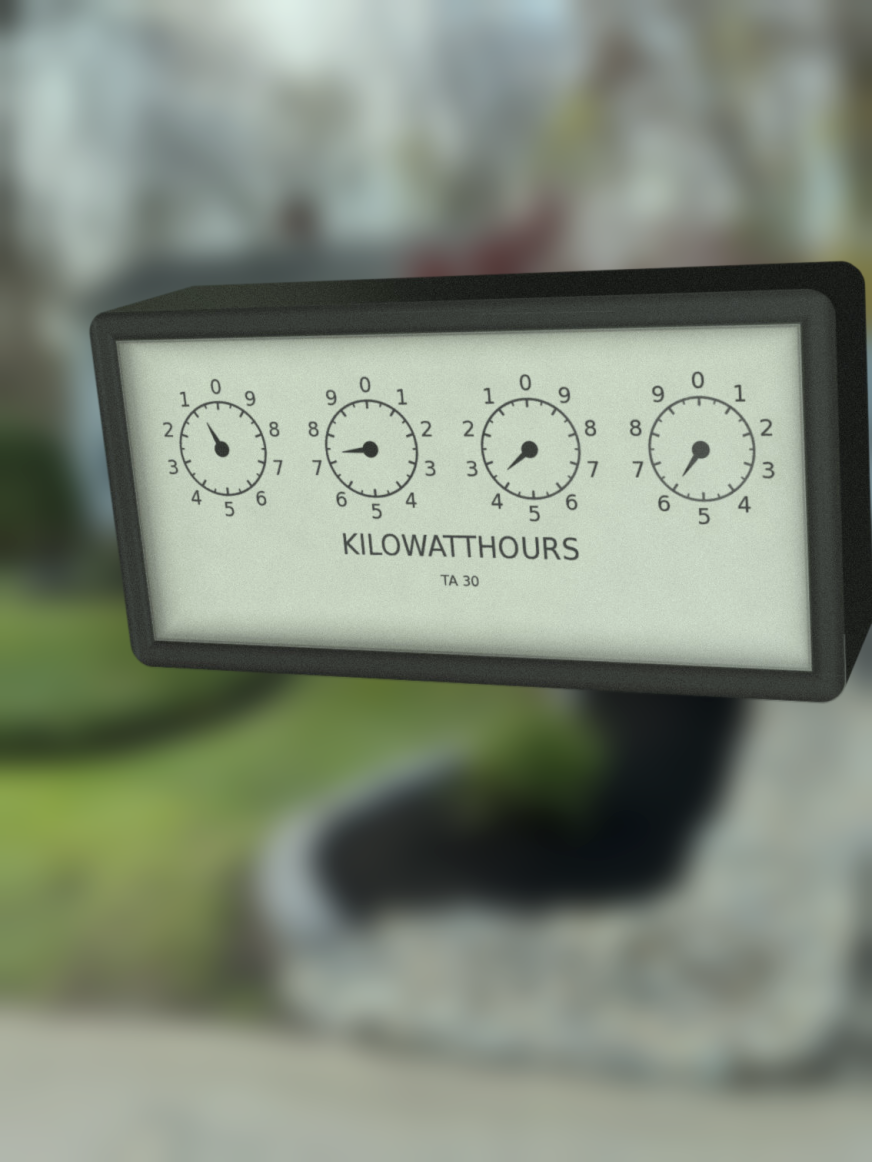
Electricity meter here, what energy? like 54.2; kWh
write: 736; kWh
